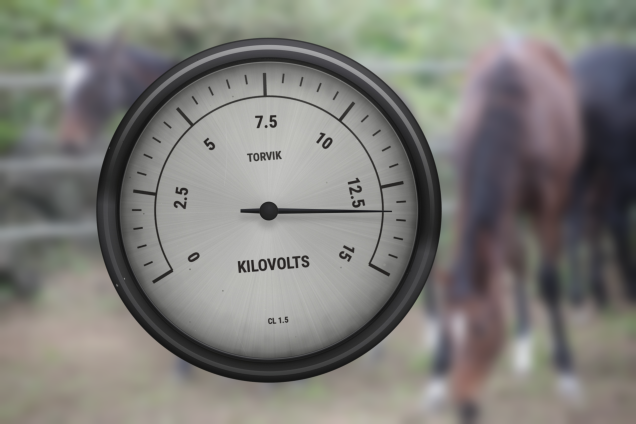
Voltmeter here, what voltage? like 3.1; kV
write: 13.25; kV
